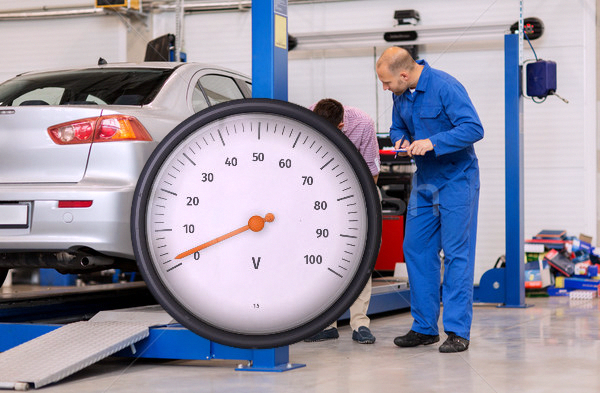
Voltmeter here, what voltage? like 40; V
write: 2; V
